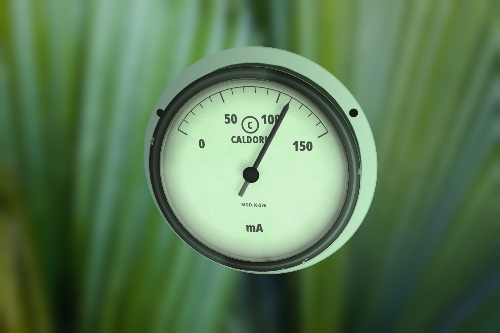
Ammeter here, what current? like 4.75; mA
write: 110; mA
